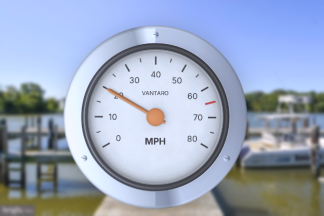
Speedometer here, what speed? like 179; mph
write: 20; mph
